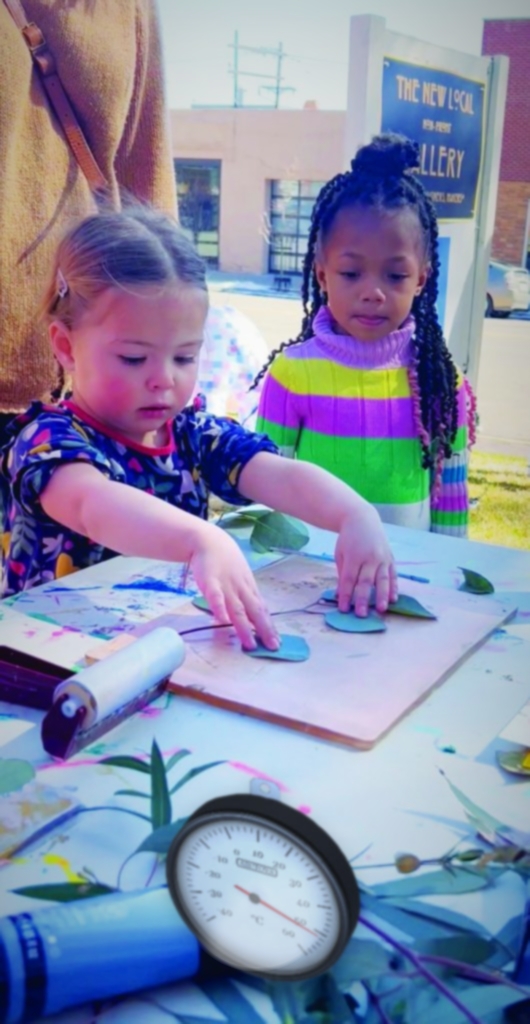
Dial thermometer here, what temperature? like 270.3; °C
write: 50; °C
